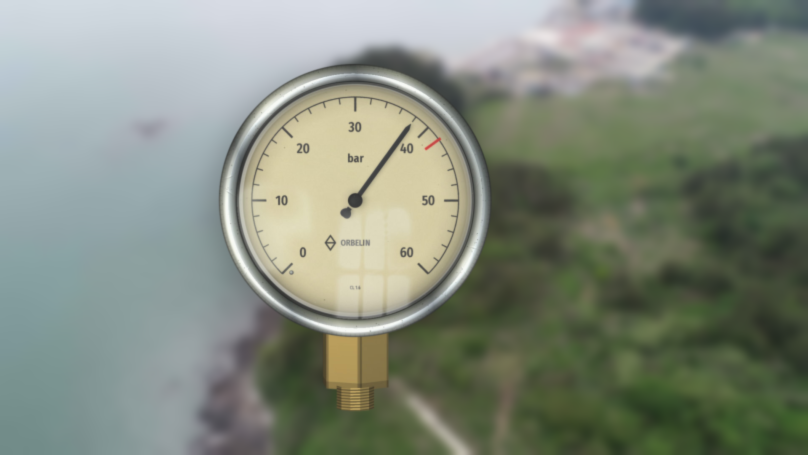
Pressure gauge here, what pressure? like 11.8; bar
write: 38; bar
